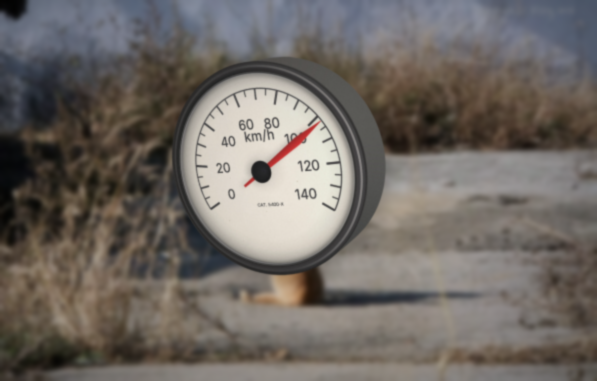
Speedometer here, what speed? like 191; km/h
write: 102.5; km/h
